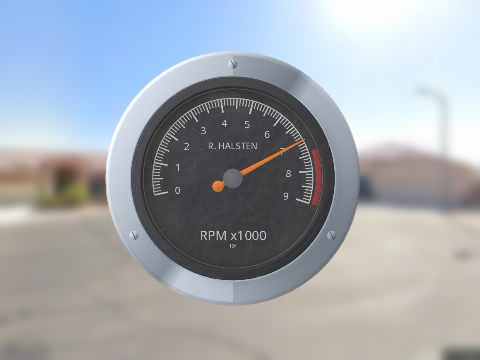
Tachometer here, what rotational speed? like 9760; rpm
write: 7000; rpm
